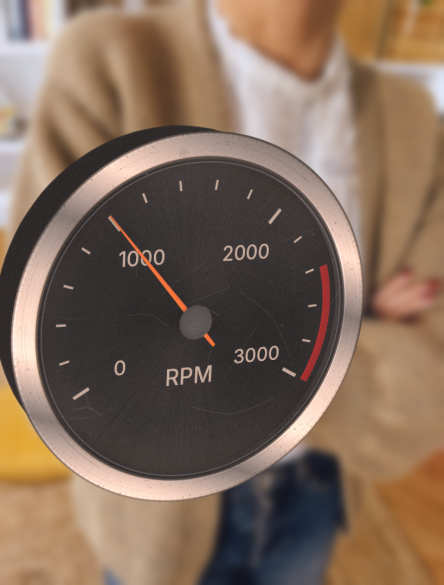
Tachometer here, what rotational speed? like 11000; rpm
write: 1000; rpm
